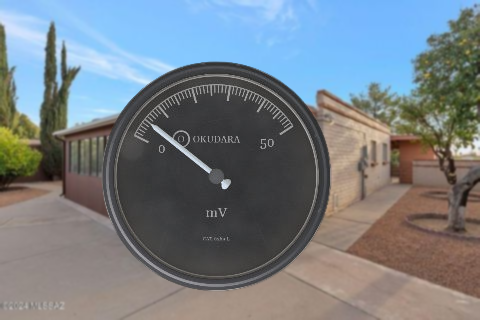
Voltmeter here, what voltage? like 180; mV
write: 5; mV
